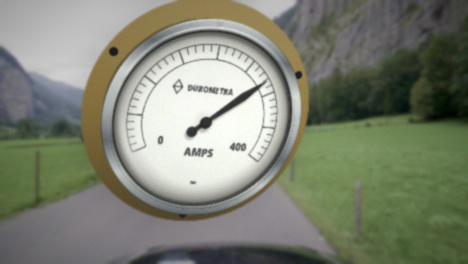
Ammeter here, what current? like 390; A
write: 280; A
